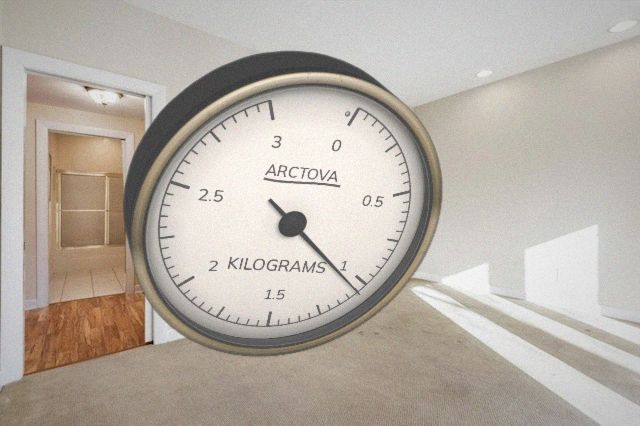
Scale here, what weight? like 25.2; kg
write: 1.05; kg
